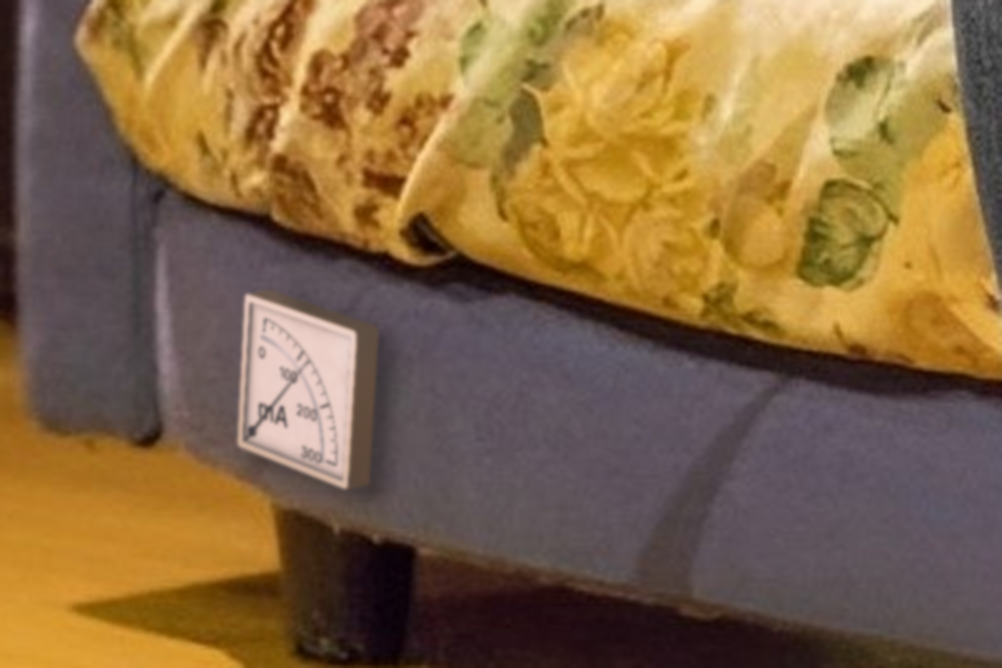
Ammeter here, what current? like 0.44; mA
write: 120; mA
